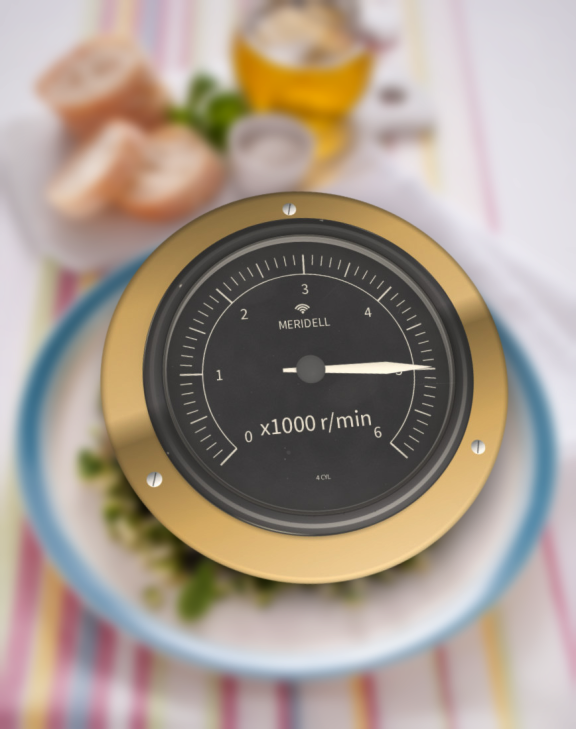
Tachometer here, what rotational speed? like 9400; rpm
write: 5000; rpm
